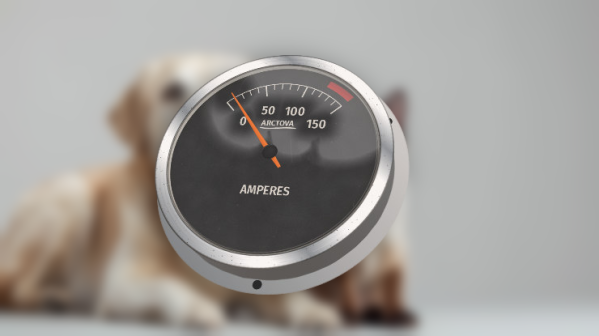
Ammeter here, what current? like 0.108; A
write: 10; A
